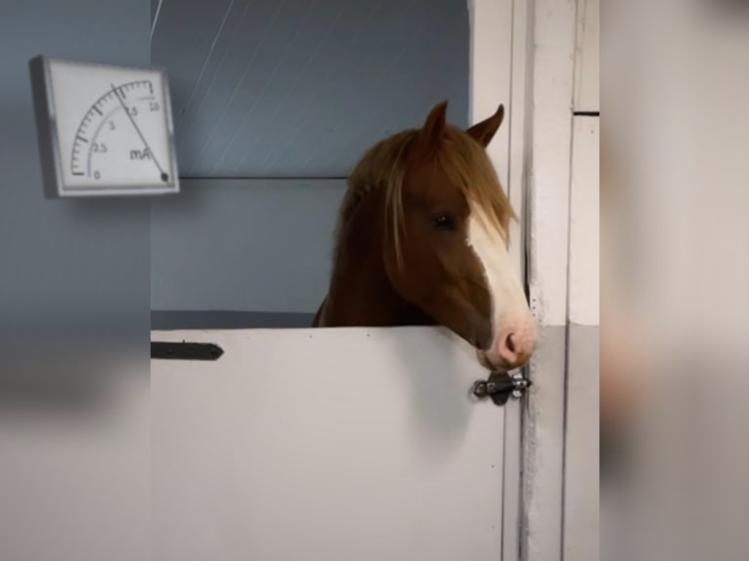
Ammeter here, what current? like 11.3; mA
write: 7; mA
